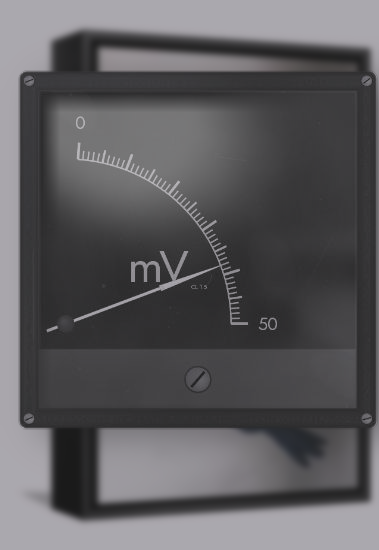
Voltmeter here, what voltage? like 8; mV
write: 38; mV
